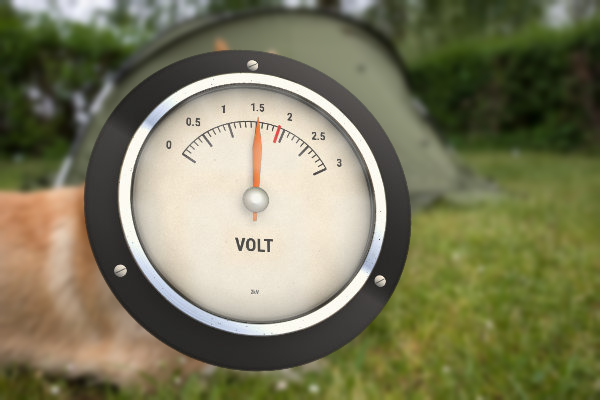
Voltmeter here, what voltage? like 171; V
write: 1.5; V
